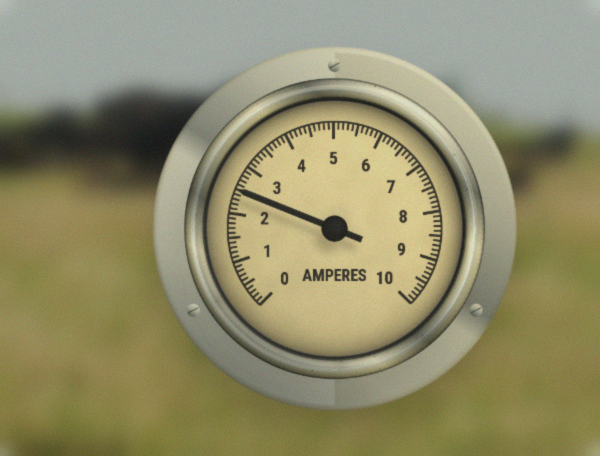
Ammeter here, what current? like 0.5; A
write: 2.5; A
